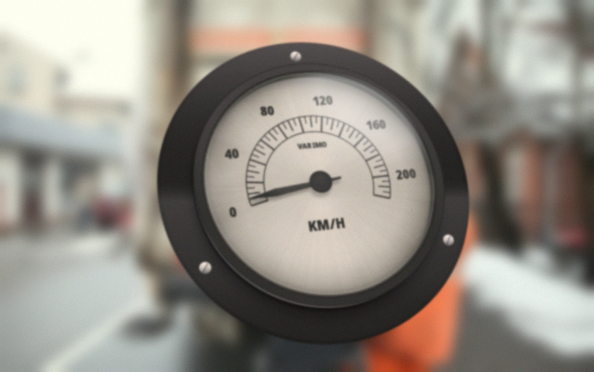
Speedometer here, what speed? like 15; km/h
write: 5; km/h
